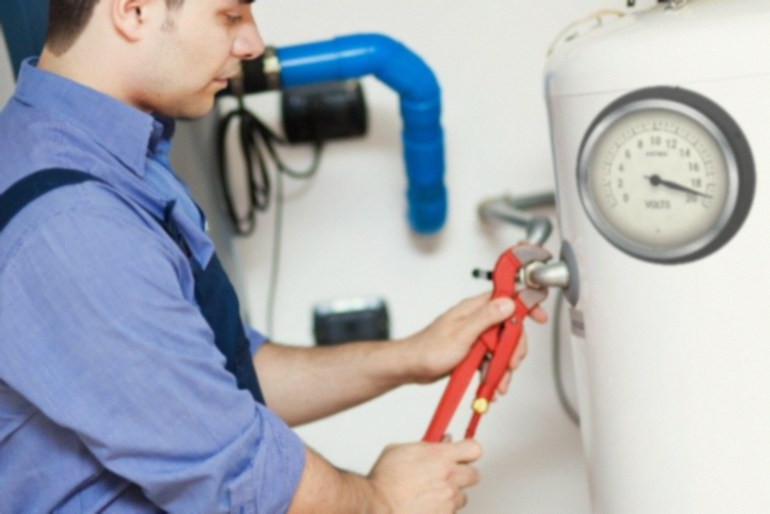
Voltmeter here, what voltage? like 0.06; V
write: 19; V
